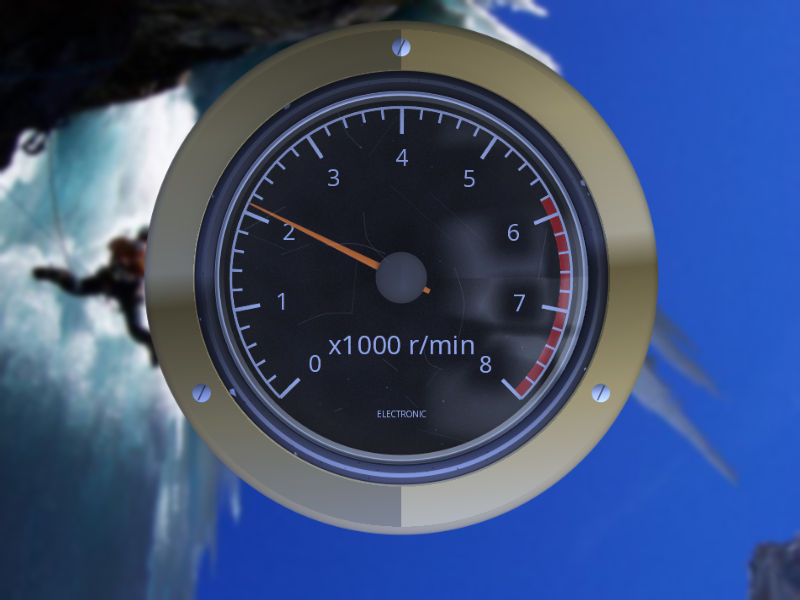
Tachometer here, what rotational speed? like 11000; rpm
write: 2100; rpm
